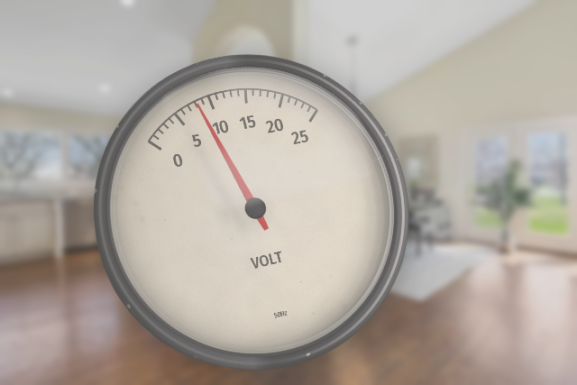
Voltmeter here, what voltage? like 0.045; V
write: 8; V
